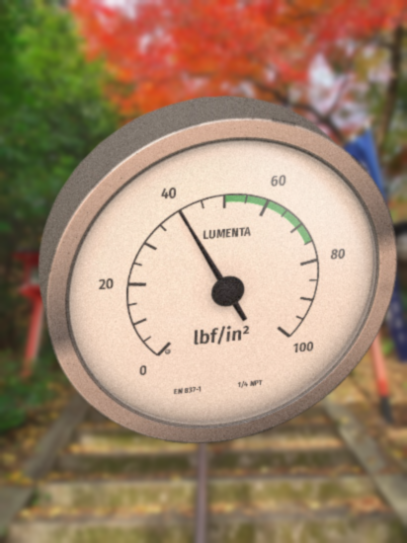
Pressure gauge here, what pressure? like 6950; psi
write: 40; psi
